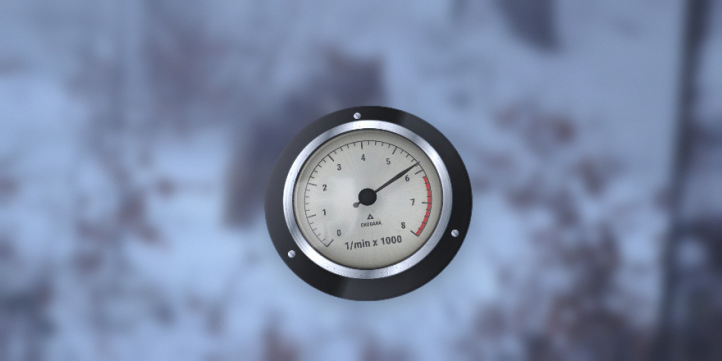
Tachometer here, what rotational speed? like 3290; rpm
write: 5800; rpm
